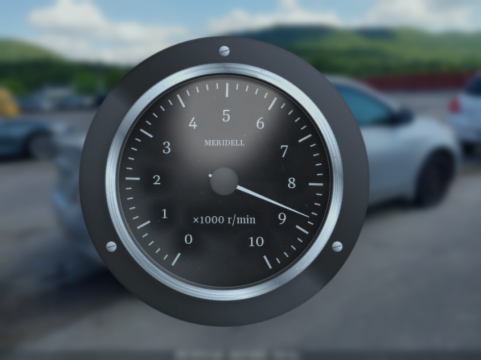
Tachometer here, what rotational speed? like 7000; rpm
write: 8700; rpm
